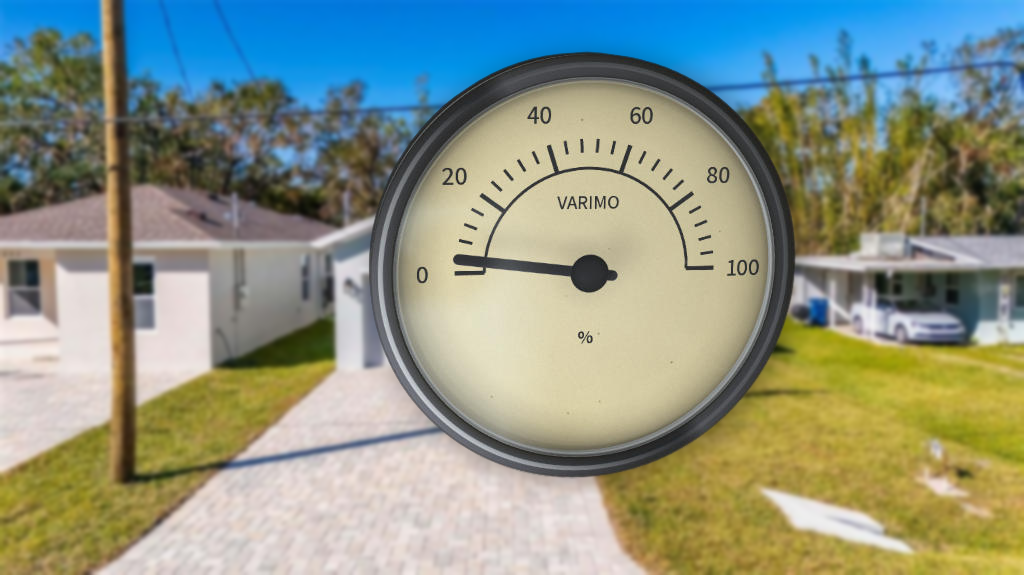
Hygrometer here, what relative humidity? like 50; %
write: 4; %
